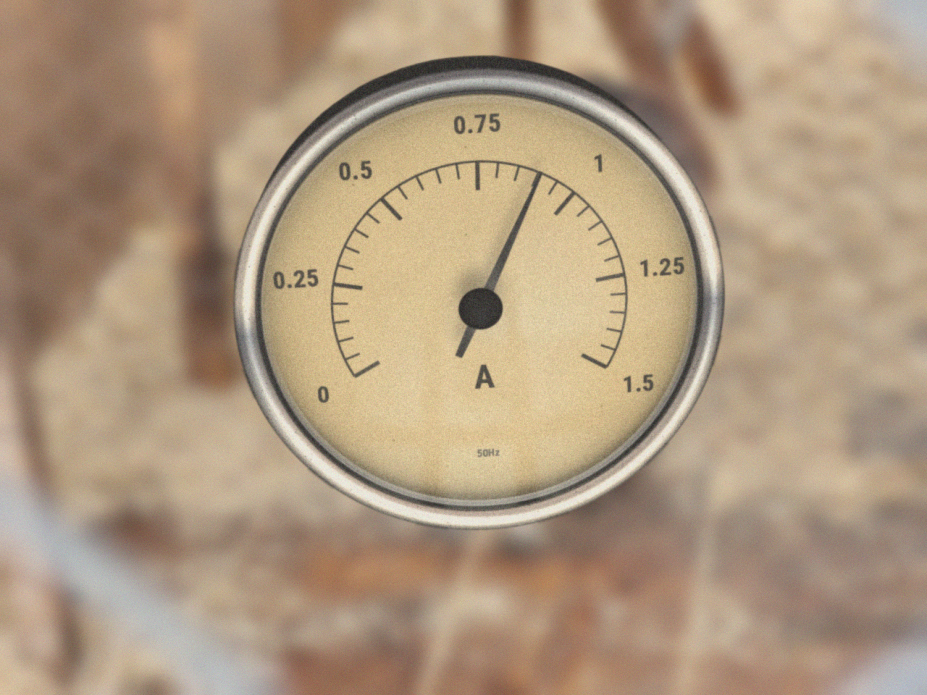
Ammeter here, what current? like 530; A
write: 0.9; A
